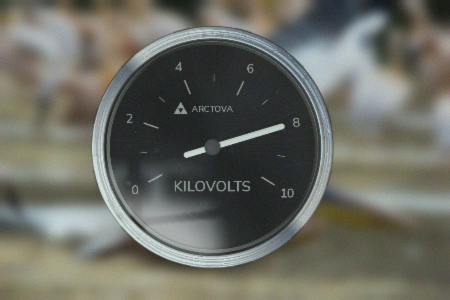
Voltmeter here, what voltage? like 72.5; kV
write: 8; kV
